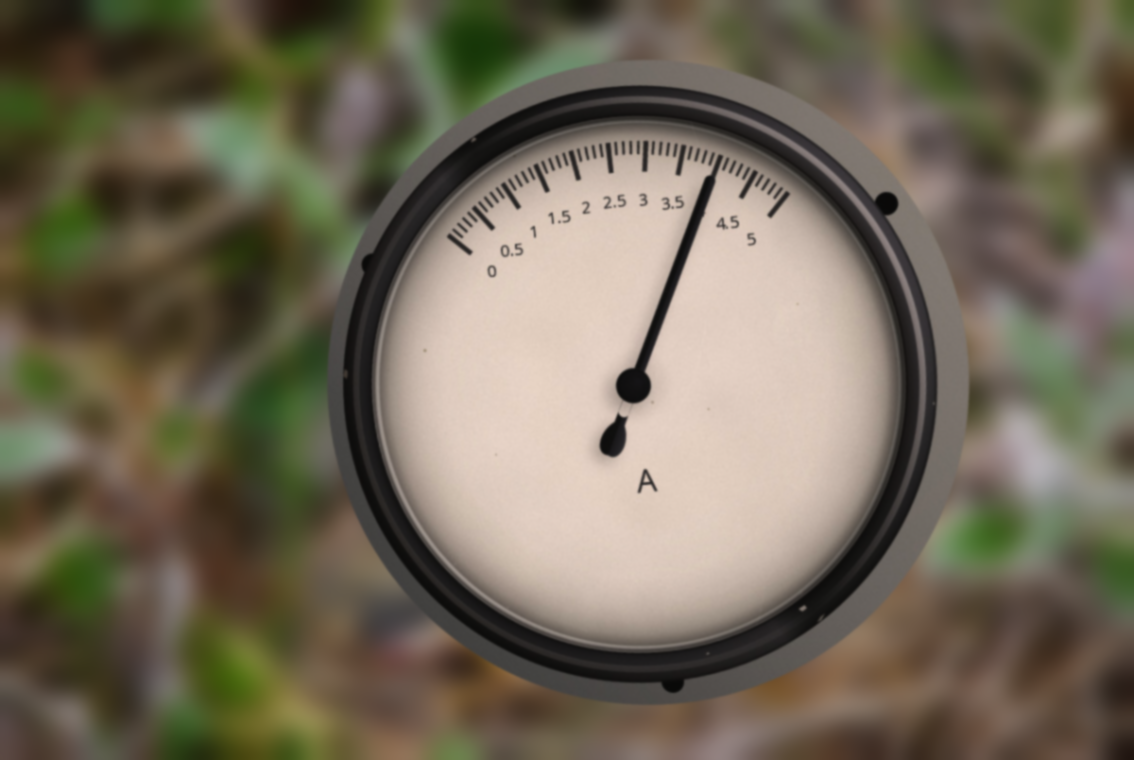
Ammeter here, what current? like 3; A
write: 4; A
